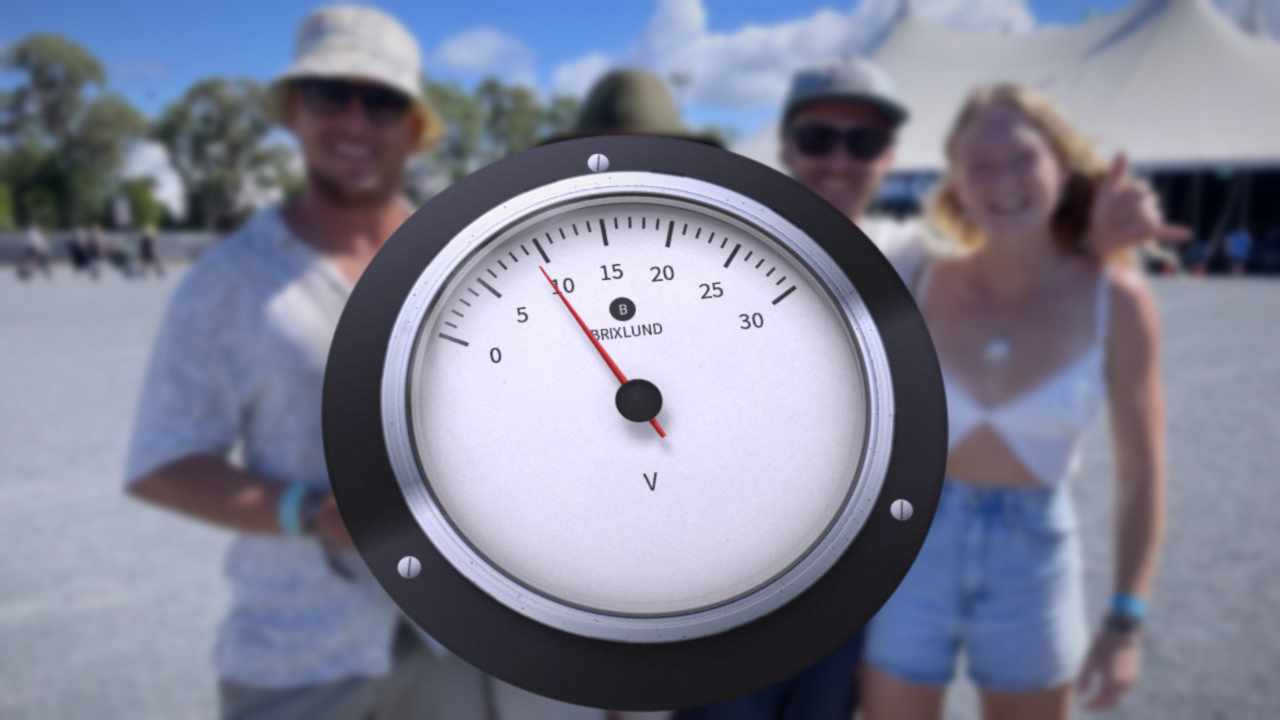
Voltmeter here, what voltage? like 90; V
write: 9; V
